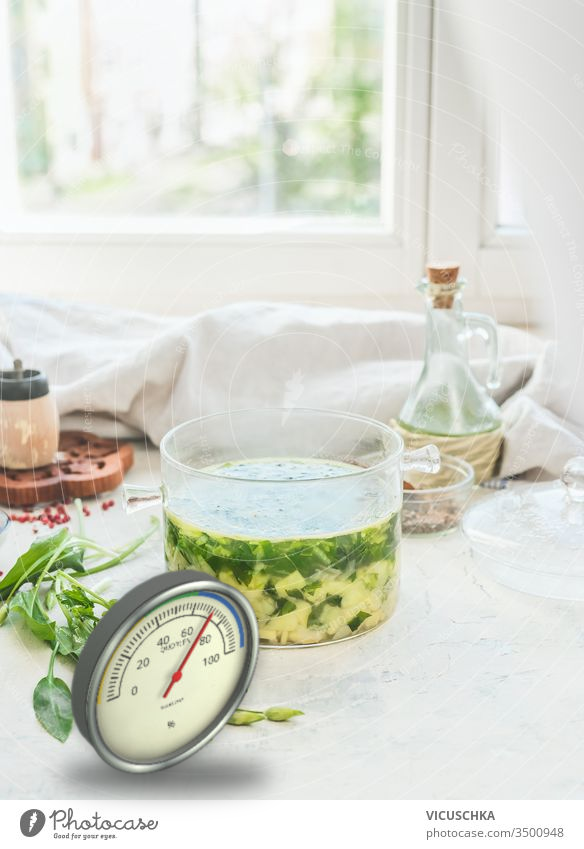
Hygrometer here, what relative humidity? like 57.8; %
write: 70; %
